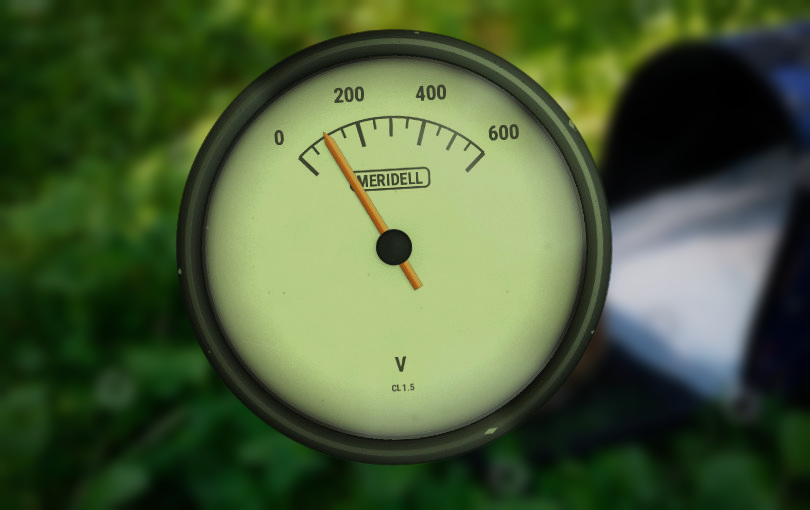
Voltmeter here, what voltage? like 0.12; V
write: 100; V
